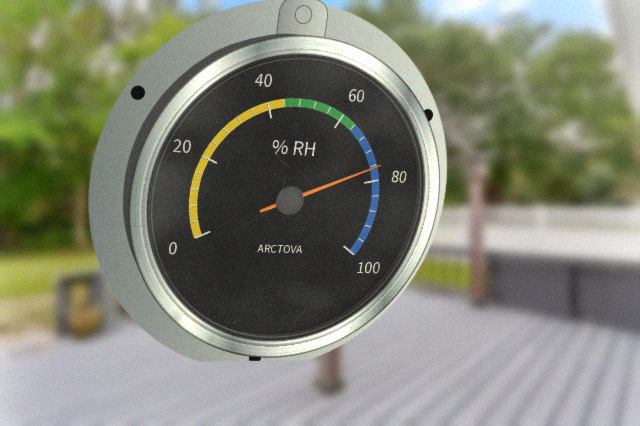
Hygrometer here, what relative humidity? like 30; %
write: 76; %
